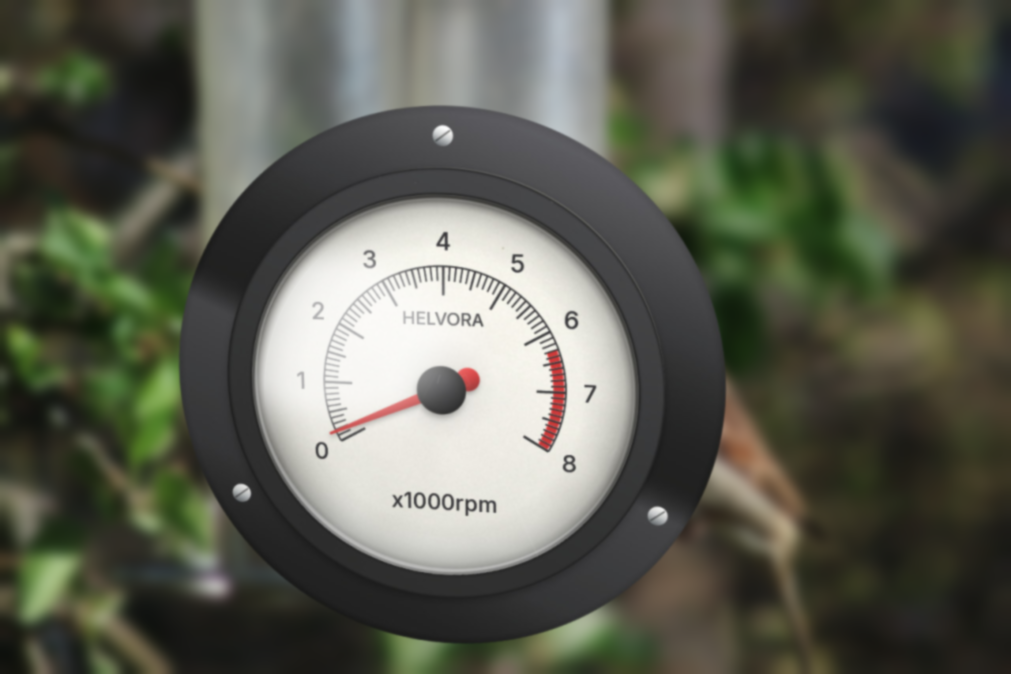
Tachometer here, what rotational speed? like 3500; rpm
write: 200; rpm
